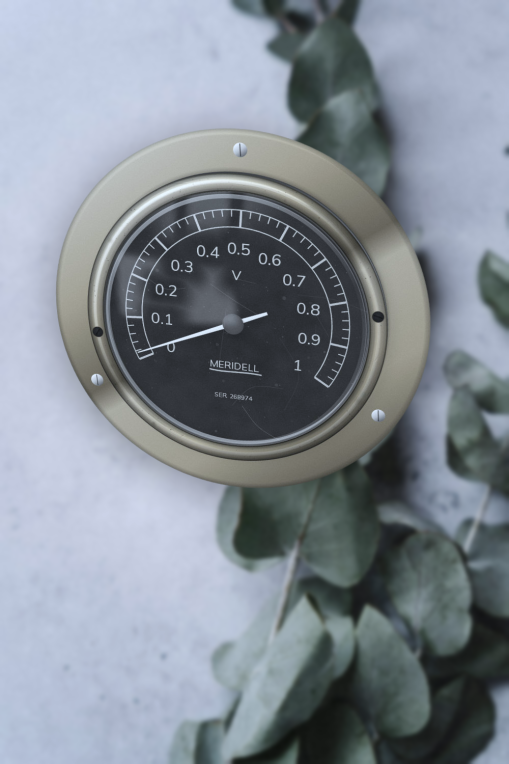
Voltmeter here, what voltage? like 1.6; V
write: 0.02; V
